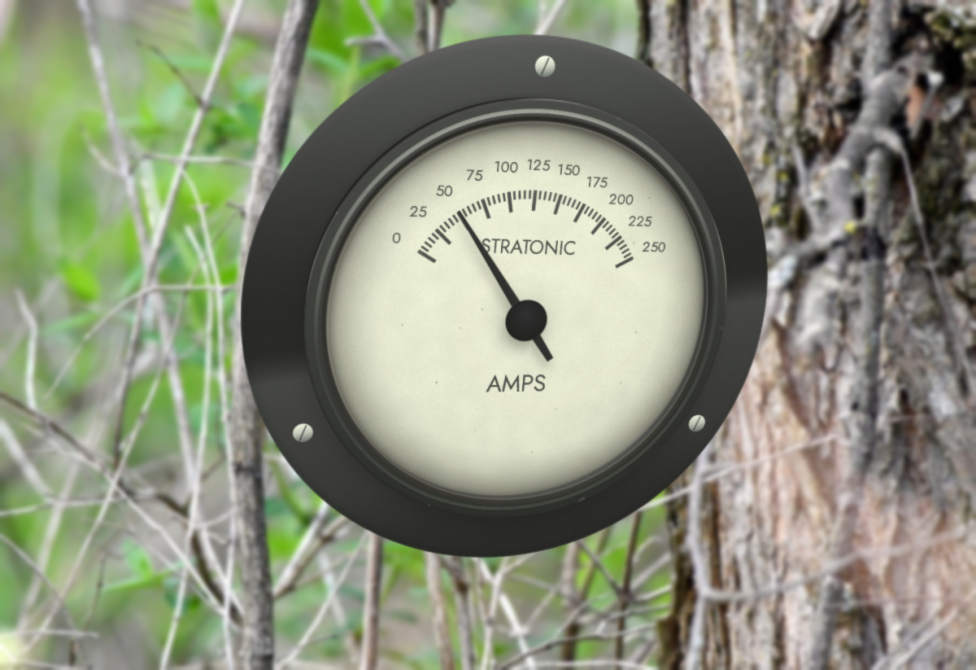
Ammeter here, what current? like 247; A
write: 50; A
